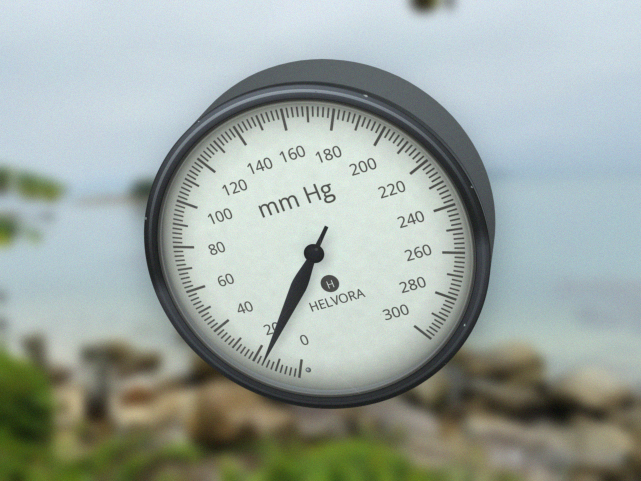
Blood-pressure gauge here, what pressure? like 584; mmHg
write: 16; mmHg
